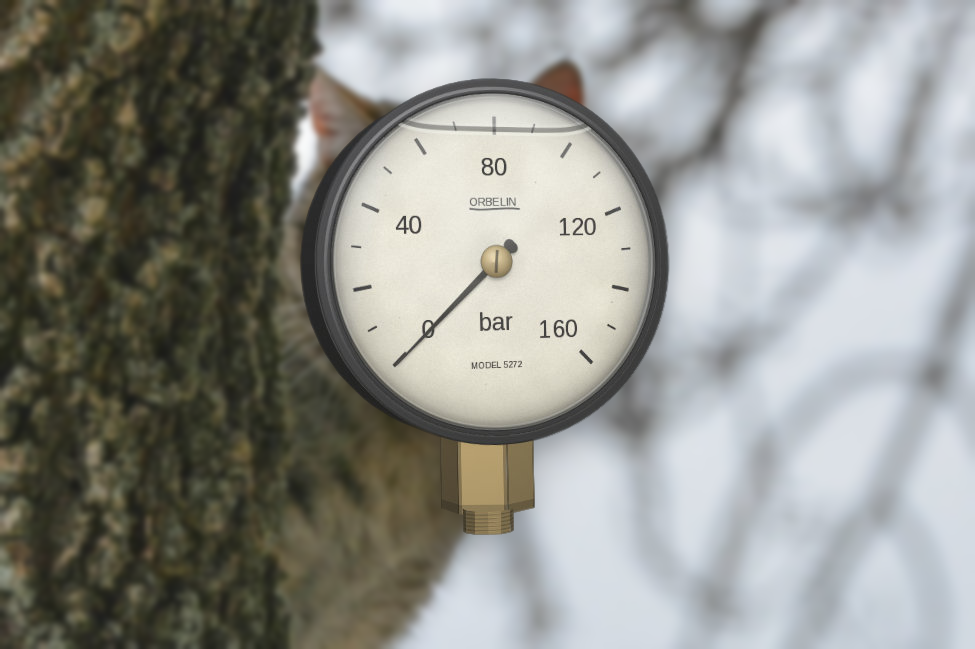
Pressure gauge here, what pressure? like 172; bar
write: 0; bar
